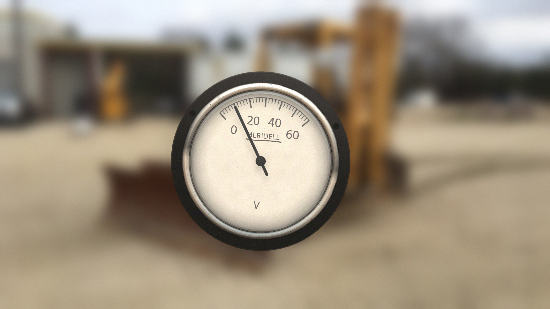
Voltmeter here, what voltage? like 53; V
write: 10; V
